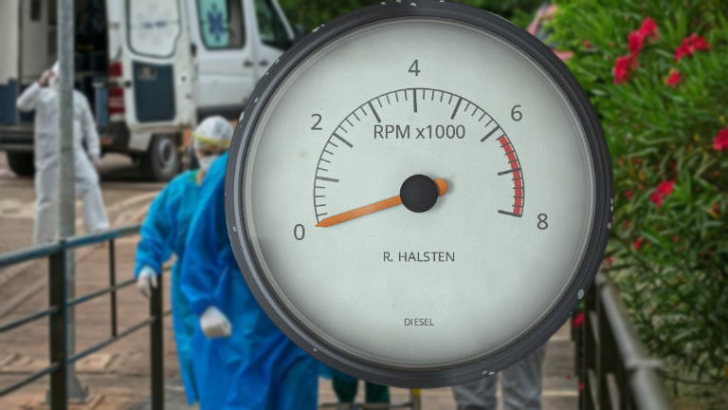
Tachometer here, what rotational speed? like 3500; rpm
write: 0; rpm
